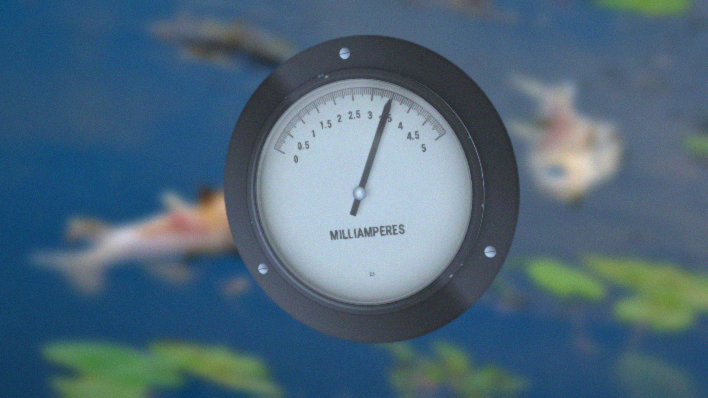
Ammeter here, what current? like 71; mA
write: 3.5; mA
